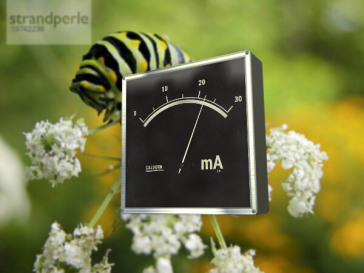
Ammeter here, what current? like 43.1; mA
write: 22.5; mA
